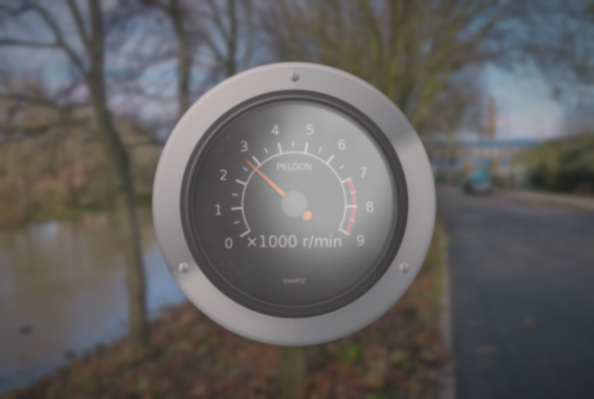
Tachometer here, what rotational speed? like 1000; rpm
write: 2750; rpm
